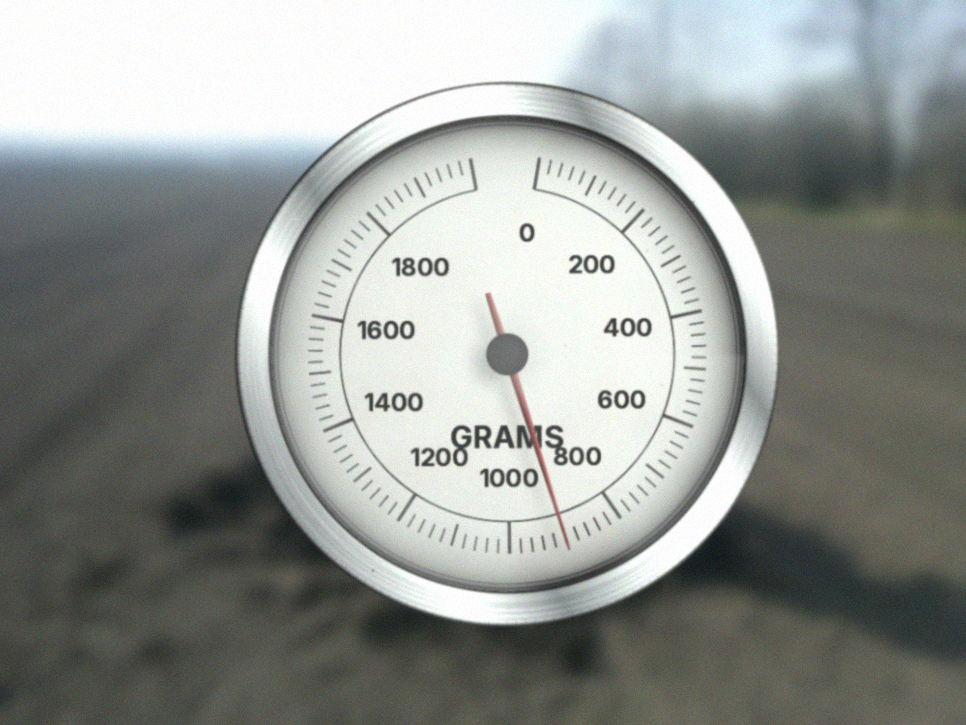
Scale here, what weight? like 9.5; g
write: 900; g
